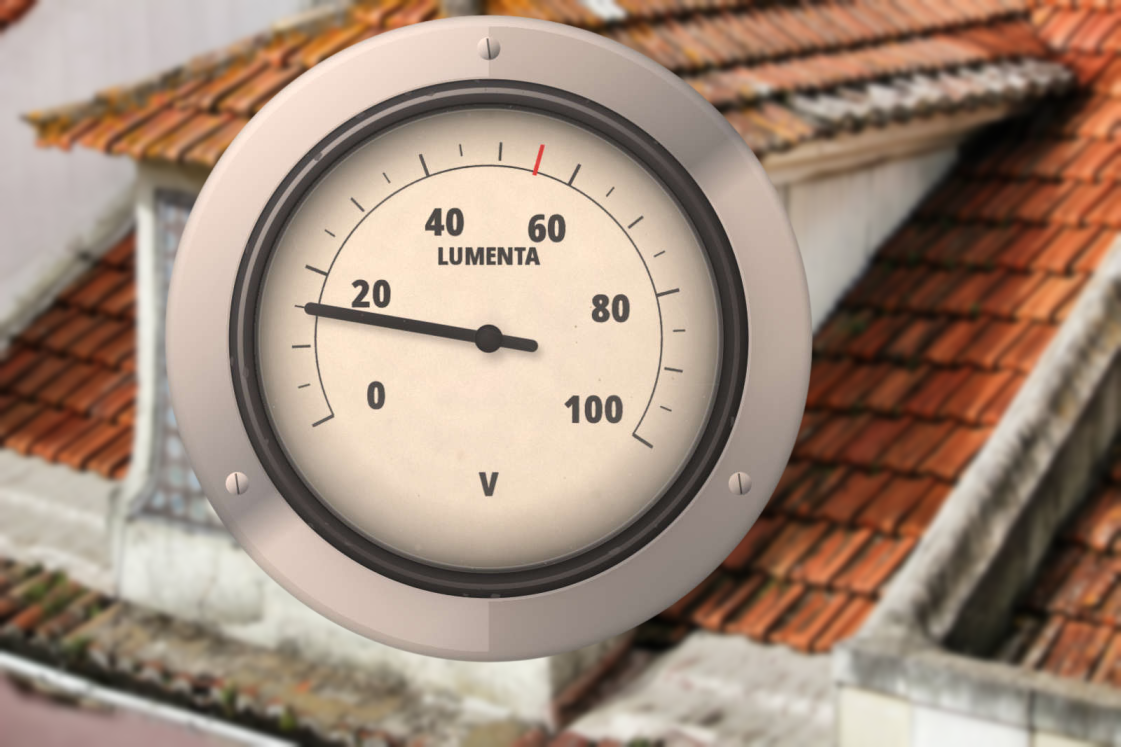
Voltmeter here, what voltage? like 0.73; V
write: 15; V
